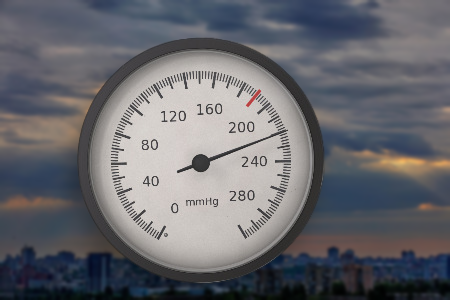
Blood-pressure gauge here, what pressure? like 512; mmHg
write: 220; mmHg
